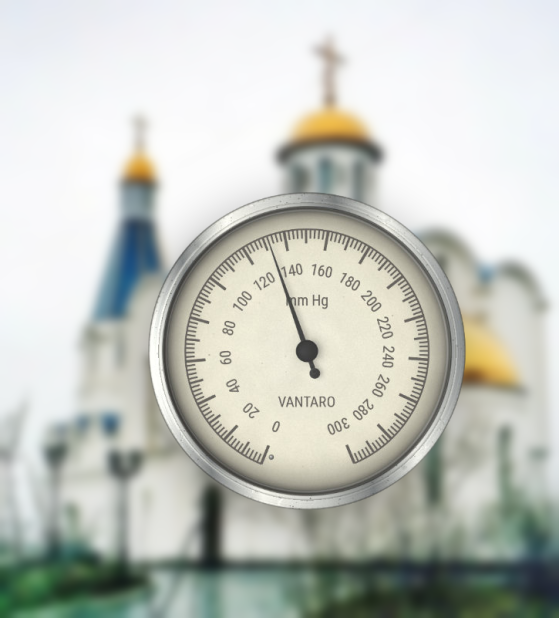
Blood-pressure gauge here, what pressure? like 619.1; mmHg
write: 132; mmHg
